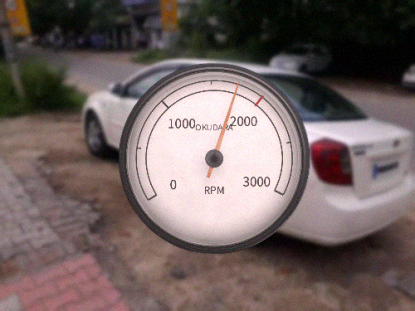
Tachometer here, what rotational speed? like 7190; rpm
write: 1750; rpm
